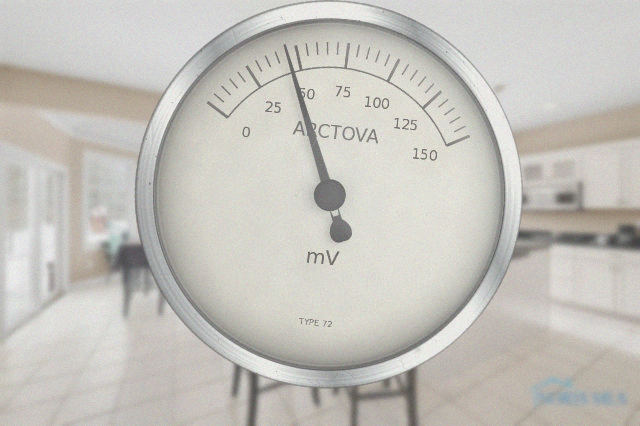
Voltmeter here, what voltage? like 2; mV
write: 45; mV
